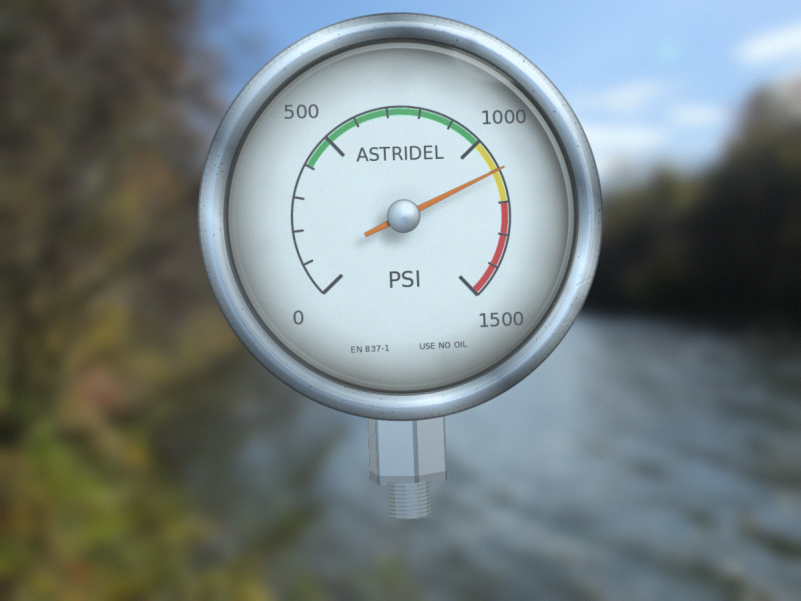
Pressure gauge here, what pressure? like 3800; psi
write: 1100; psi
